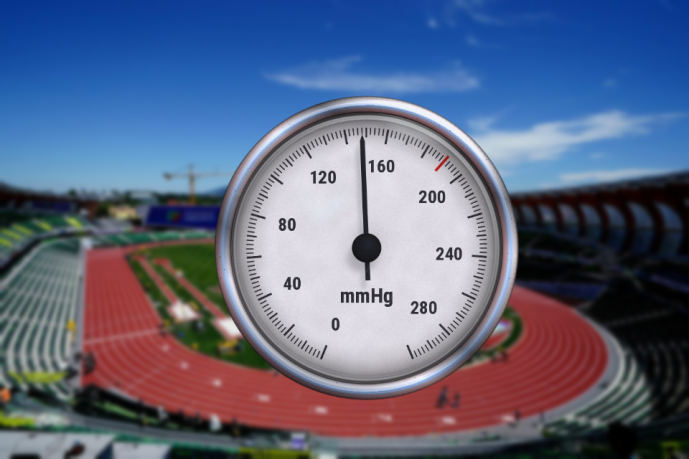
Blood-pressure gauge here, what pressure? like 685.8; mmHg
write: 148; mmHg
